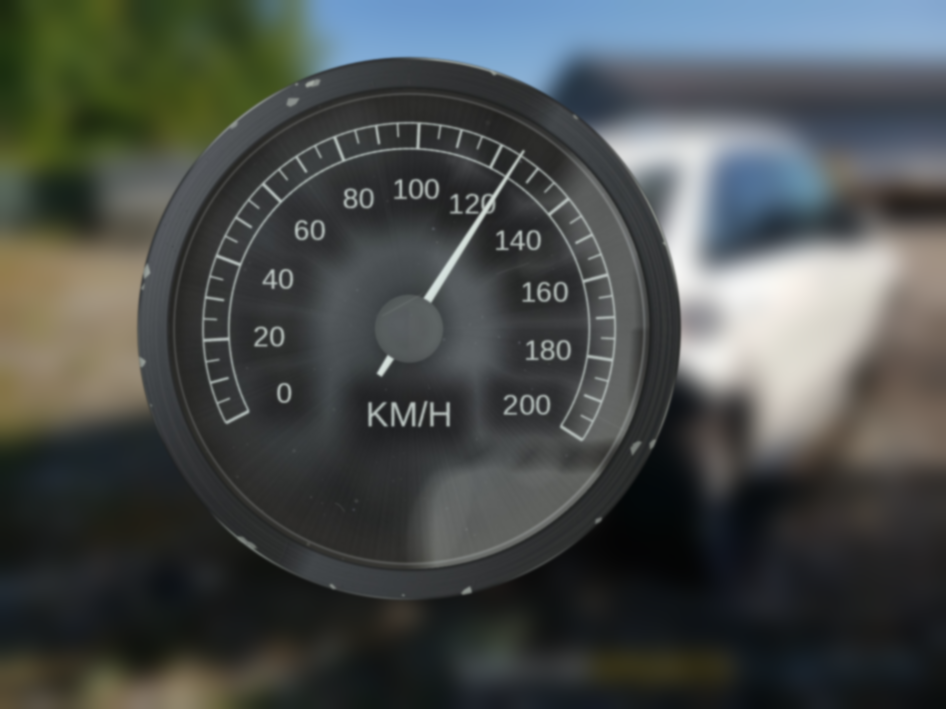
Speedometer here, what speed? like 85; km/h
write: 125; km/h
